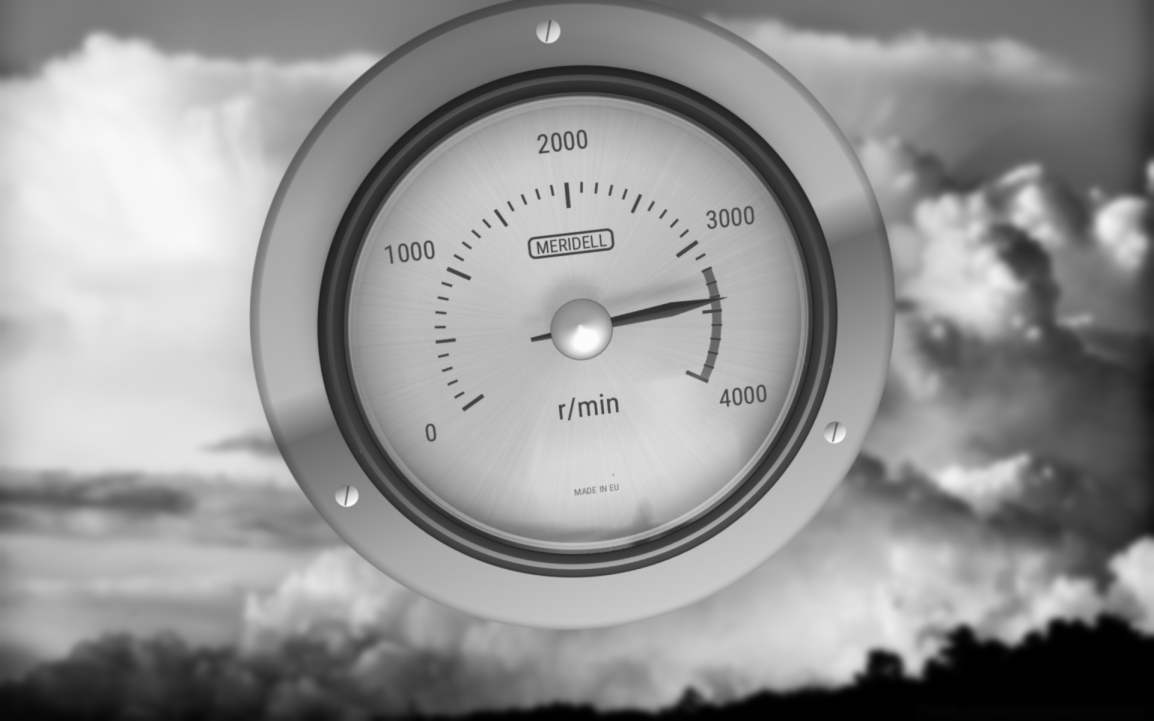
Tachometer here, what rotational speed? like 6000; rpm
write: 3400; rpm
